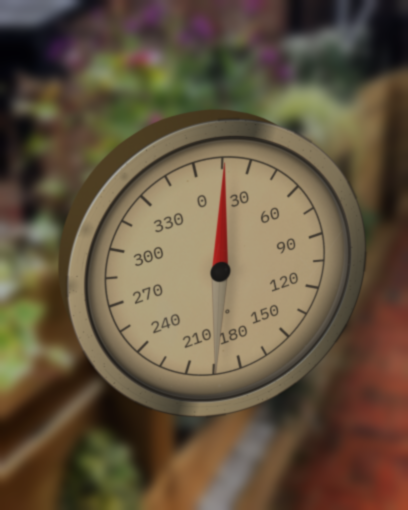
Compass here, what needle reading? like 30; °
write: 15; °
